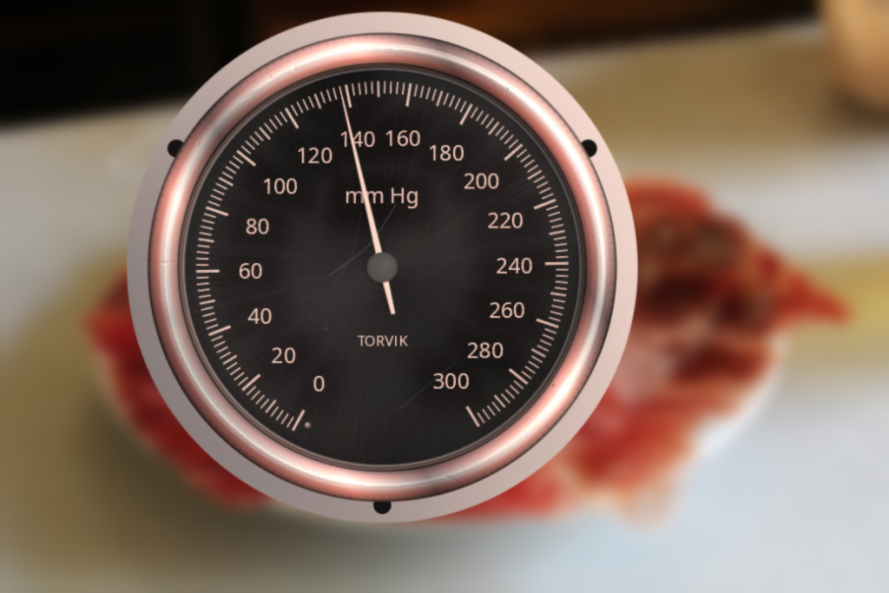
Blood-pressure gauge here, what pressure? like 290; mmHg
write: 138; mmHg
